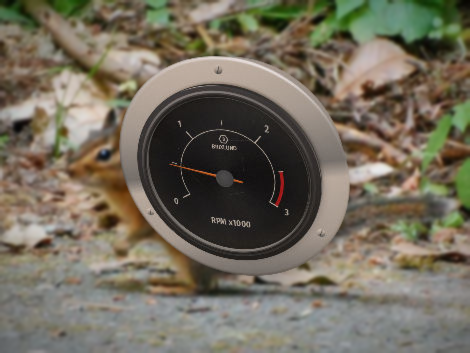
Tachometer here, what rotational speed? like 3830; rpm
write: 500; rpm
